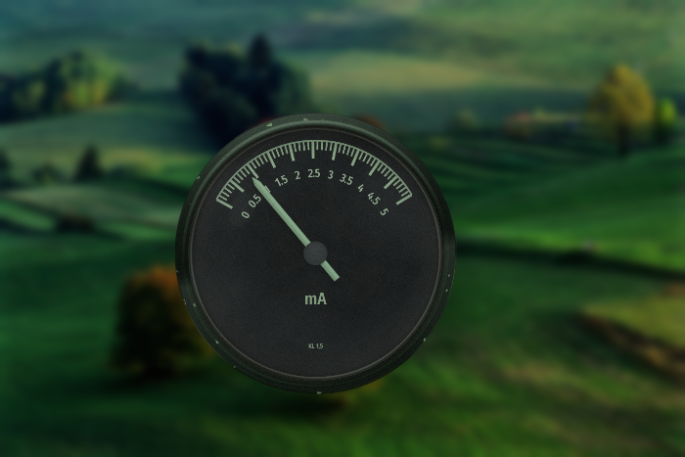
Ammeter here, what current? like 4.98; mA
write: 0.9; mA
